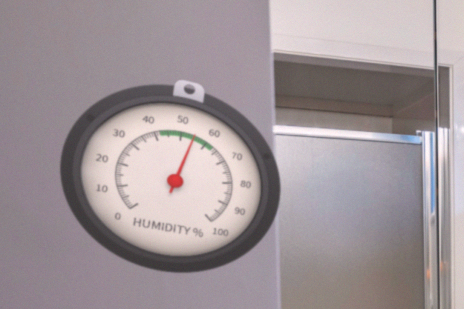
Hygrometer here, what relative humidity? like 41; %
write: 55; %
